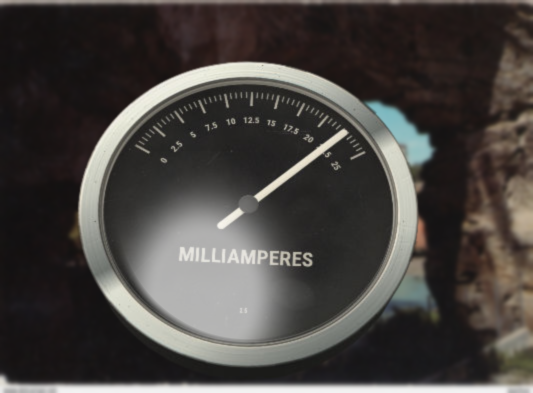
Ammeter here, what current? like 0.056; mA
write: 22.5; mA
